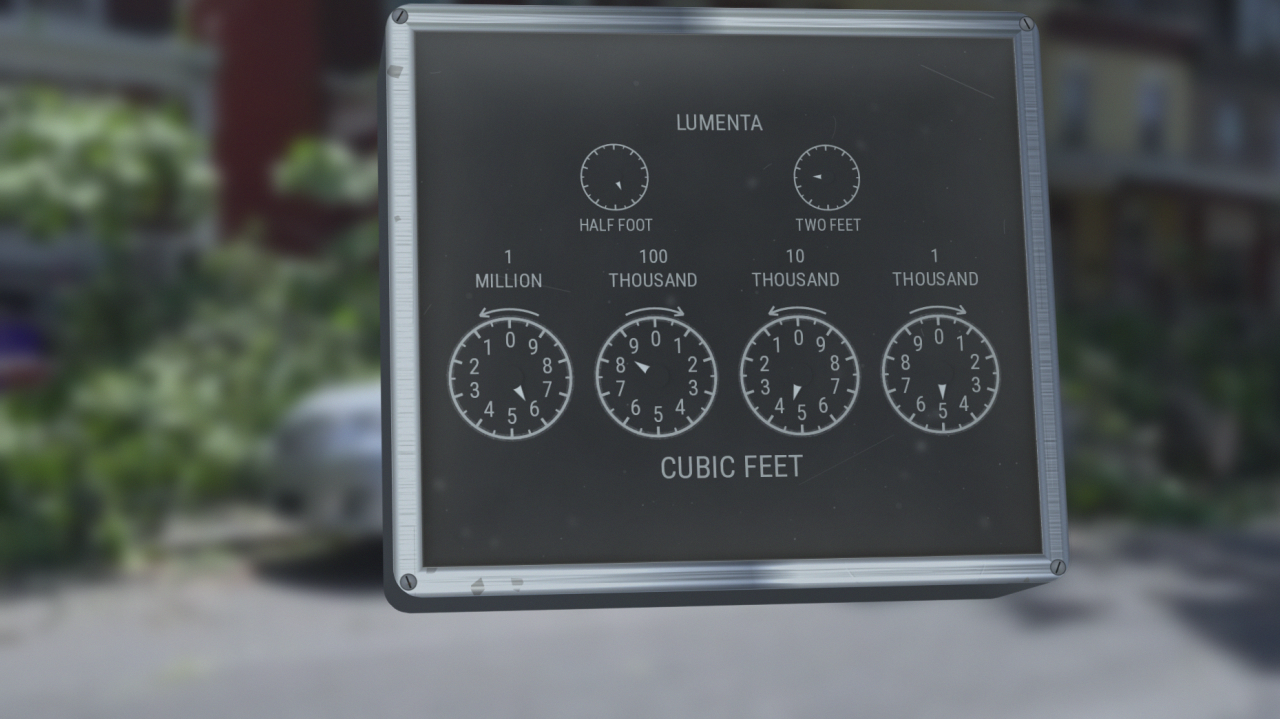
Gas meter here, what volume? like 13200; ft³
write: 584500; ft³
